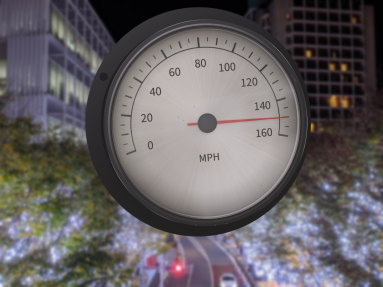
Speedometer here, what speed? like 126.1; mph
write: 150; mph
